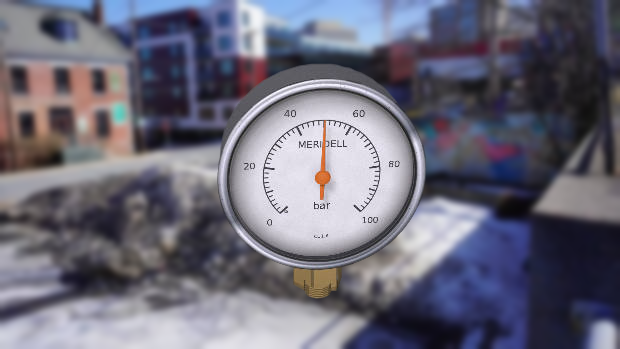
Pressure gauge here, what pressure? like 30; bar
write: 50; bar
